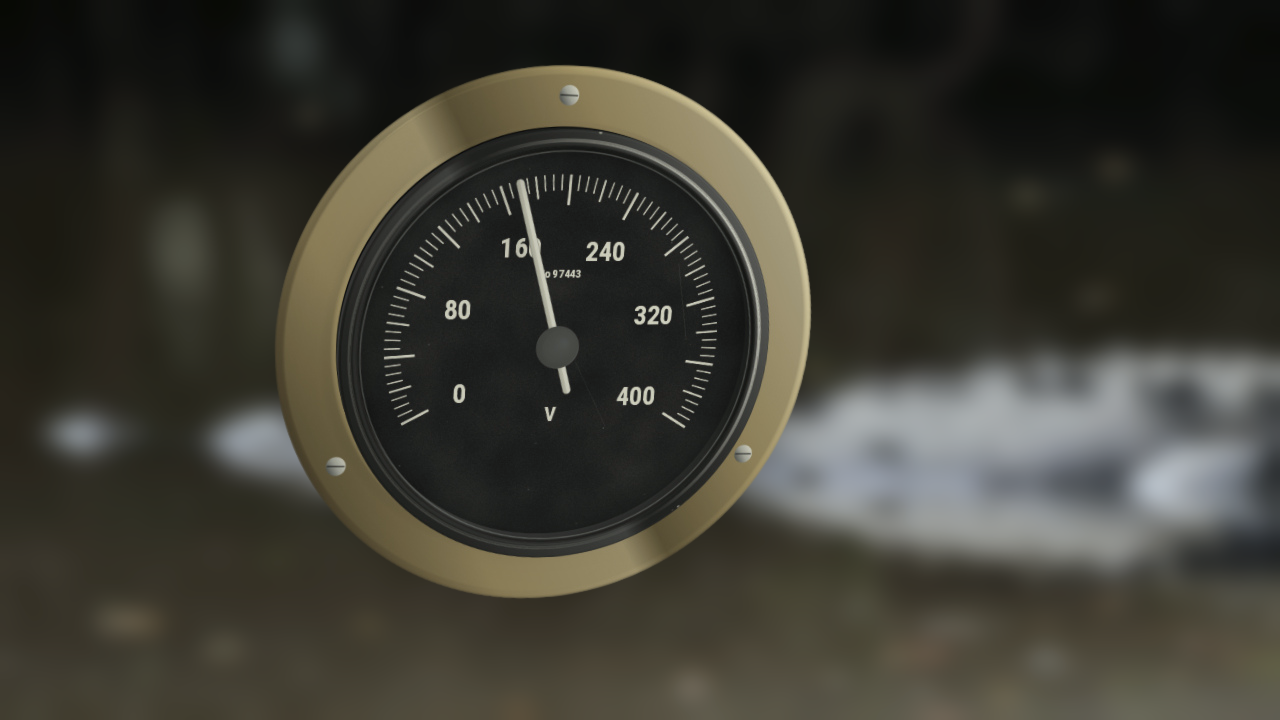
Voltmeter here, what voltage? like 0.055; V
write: 170; V
